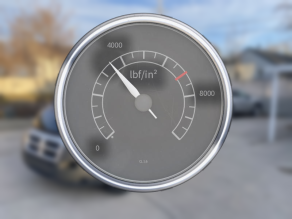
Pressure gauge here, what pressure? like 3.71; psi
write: 3500; psi
